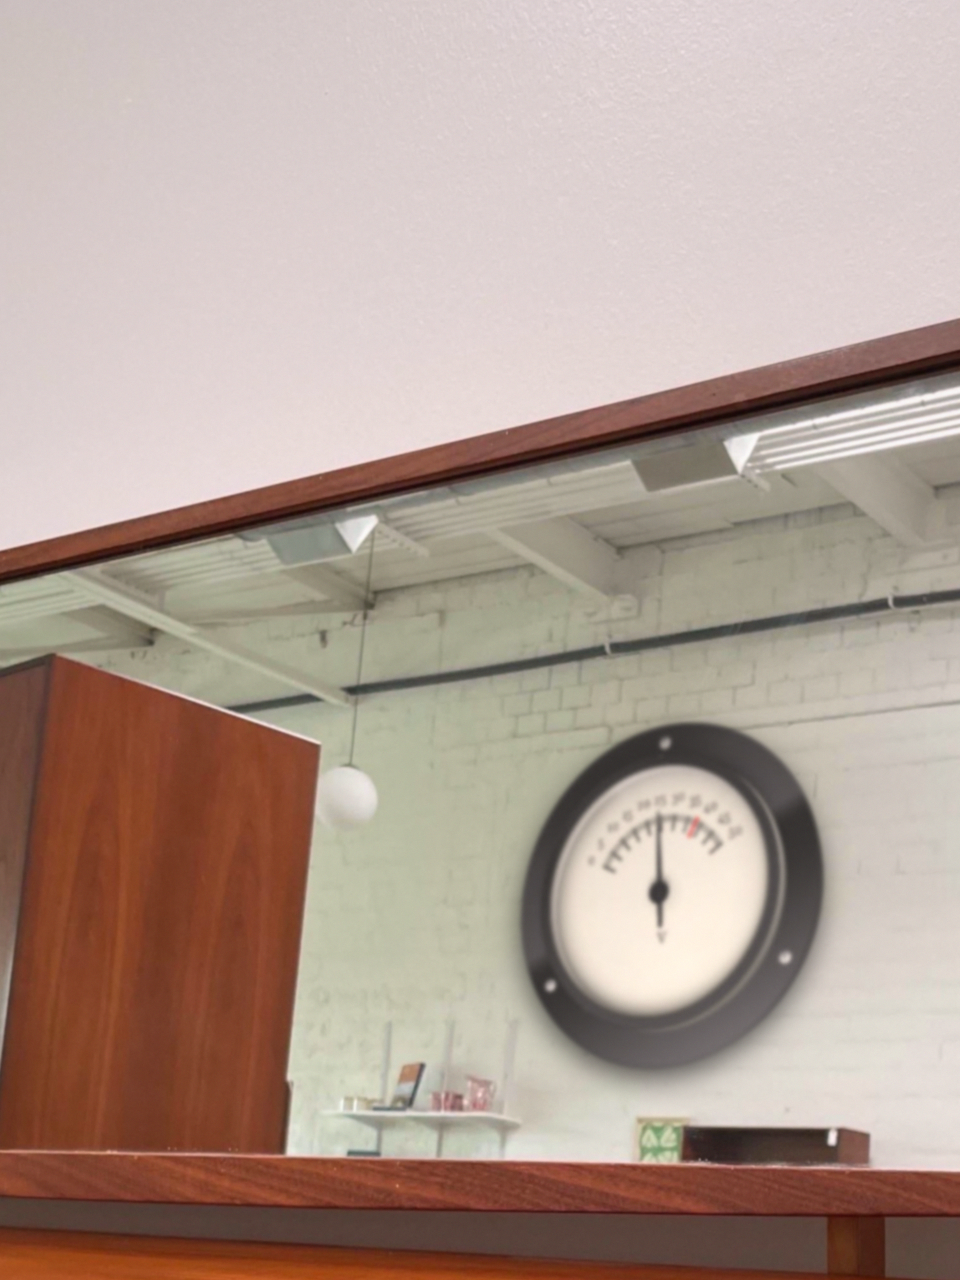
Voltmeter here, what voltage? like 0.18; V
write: 25; V
